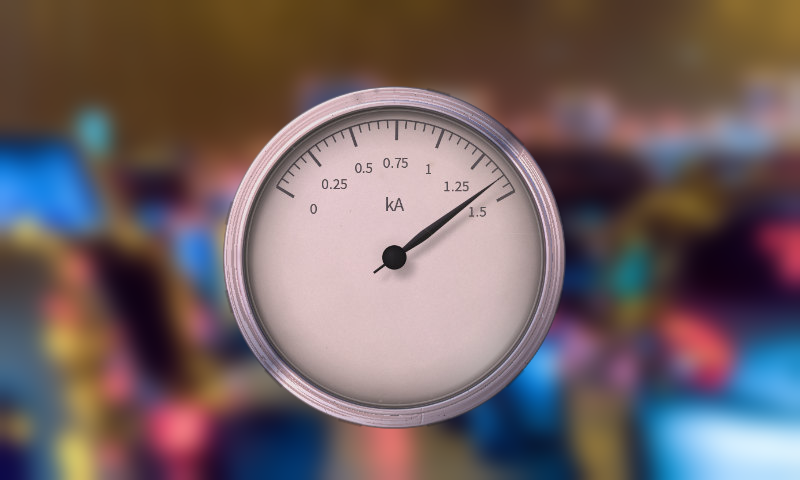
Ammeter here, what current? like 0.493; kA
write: 1.4; kA
